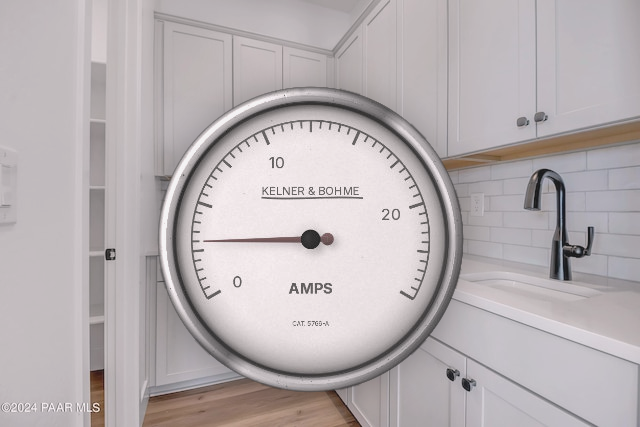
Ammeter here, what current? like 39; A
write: 3; A
